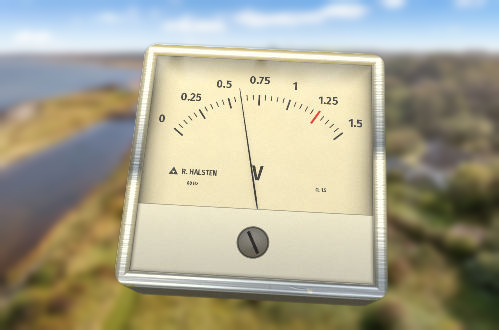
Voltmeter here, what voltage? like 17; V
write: 0.6; V
